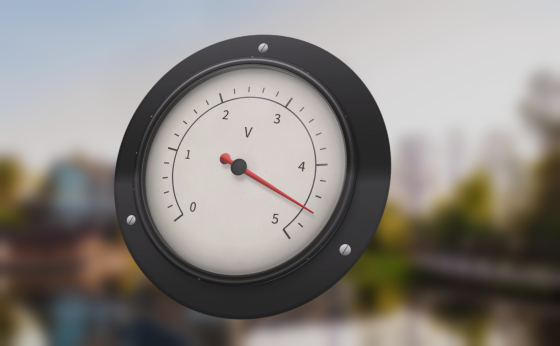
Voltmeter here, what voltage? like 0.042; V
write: 4.6; V
